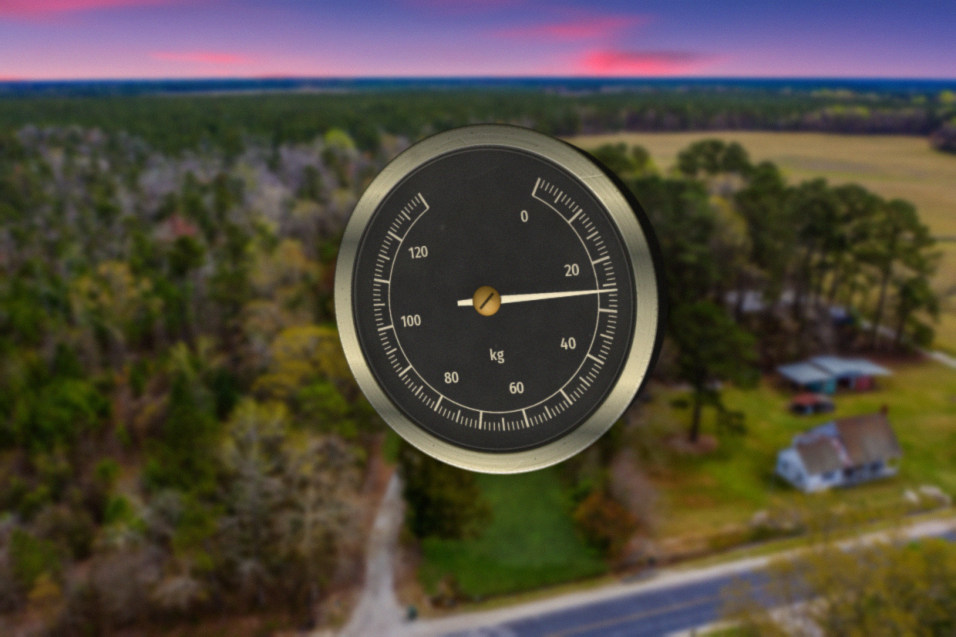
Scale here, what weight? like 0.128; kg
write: 26; kg
